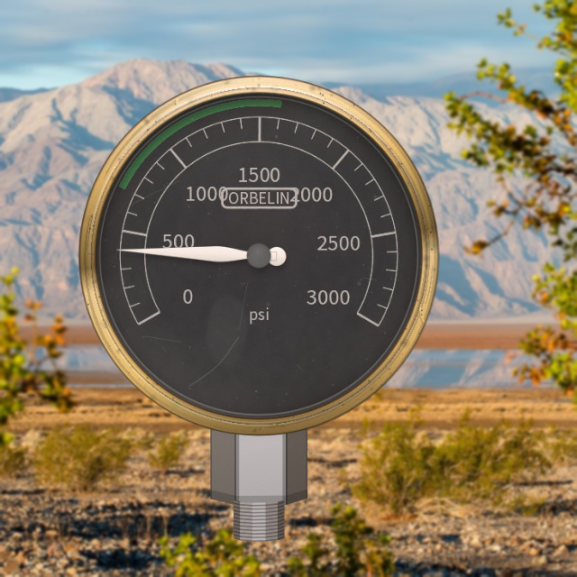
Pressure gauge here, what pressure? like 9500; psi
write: 400; psi
